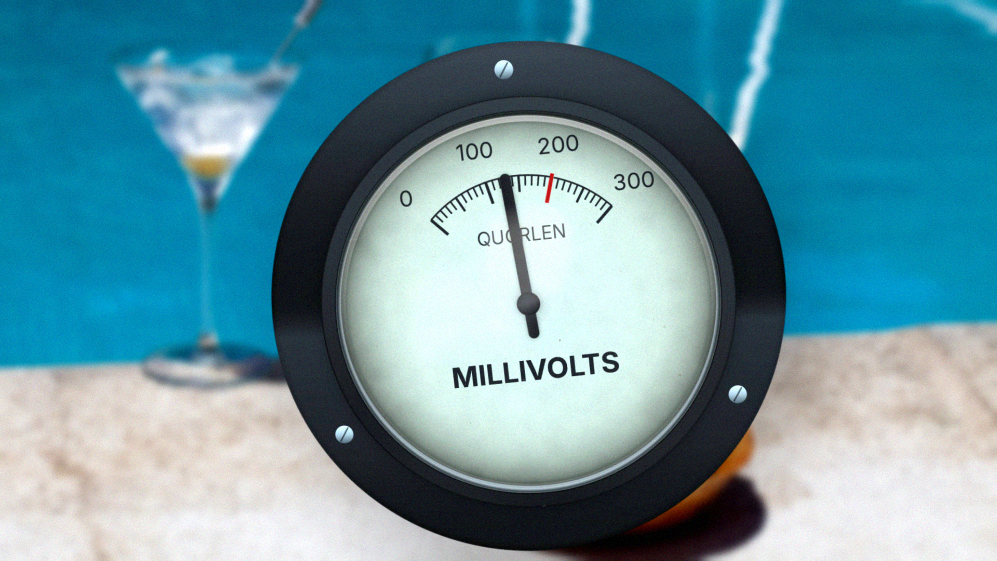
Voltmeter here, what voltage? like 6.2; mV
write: 130; mV
